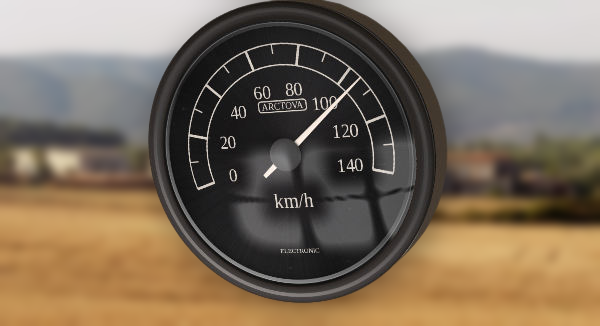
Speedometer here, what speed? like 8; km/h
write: 105; km/h
